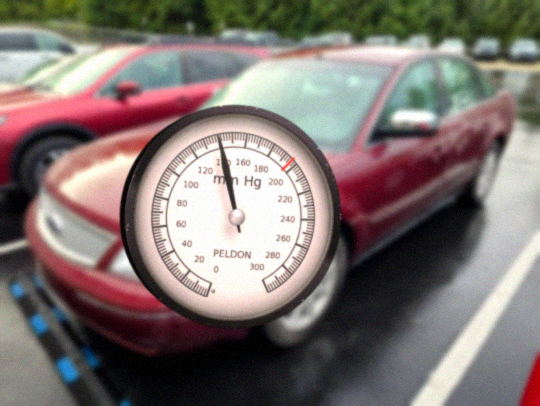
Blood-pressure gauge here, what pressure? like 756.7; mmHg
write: 140; mmHg
